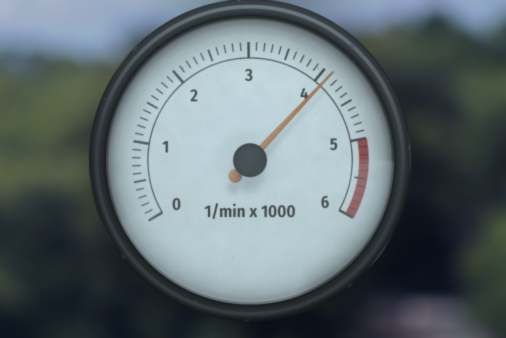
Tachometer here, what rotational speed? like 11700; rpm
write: 4100; rpm
